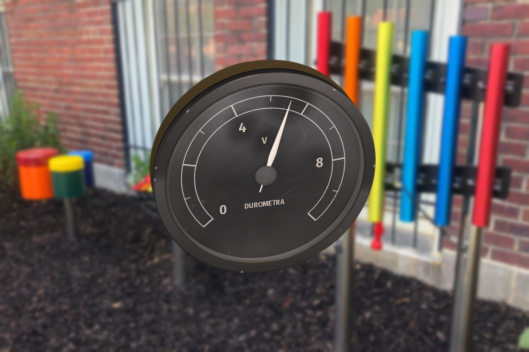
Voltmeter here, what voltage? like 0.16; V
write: 5.5; V
